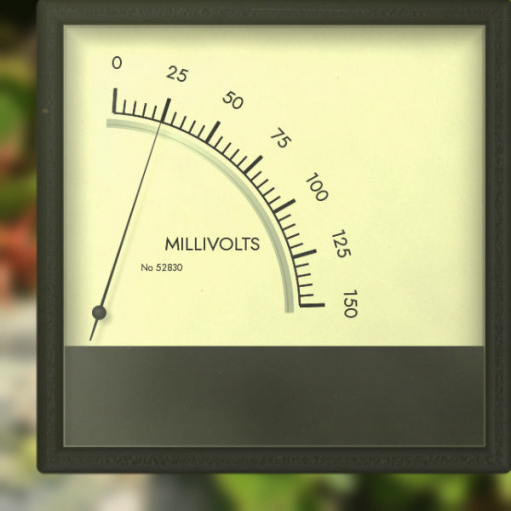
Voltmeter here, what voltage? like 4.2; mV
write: 25; mV
